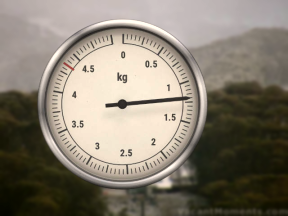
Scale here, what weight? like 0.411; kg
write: 1.2; kg
